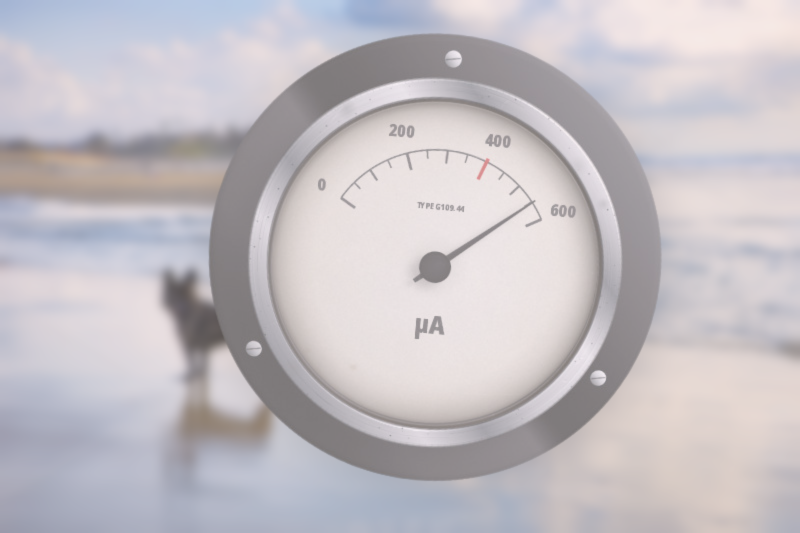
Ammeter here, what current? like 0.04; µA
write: 550; µA
